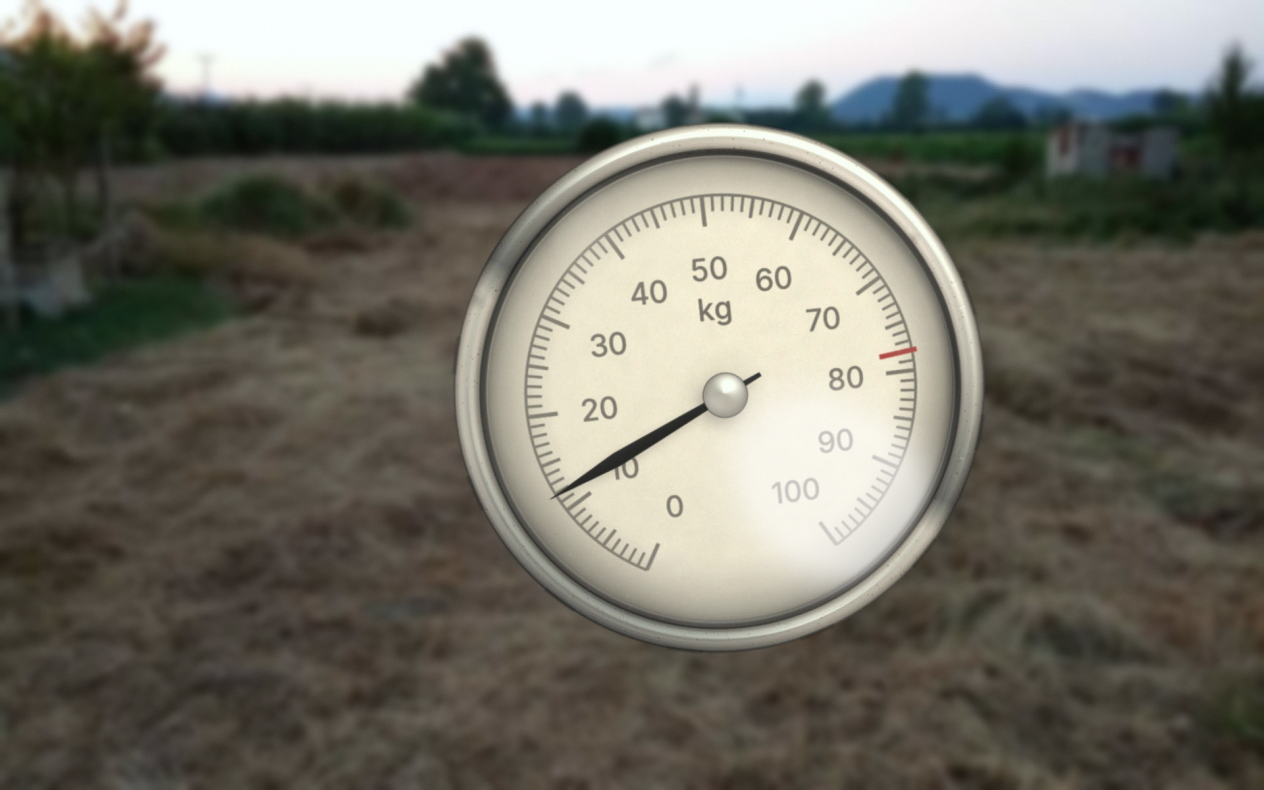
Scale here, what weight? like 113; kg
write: 12; kg
